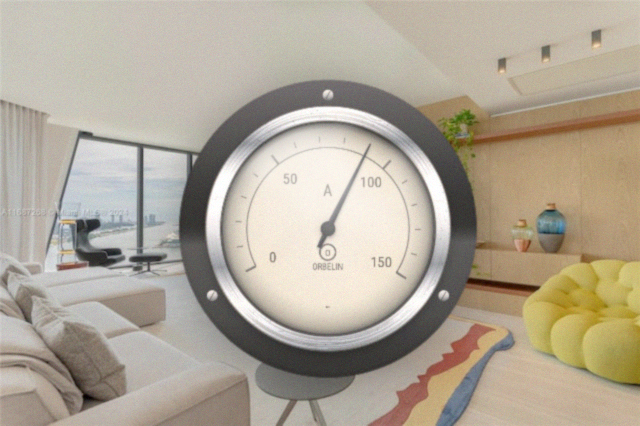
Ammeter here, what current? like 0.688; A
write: 90; A
